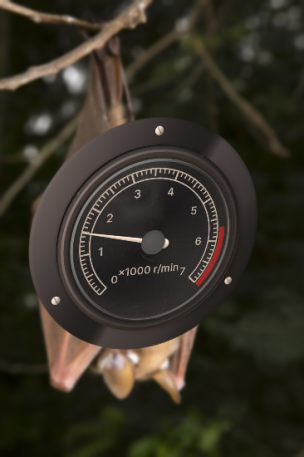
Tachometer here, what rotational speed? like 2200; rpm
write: 1500; rpm
